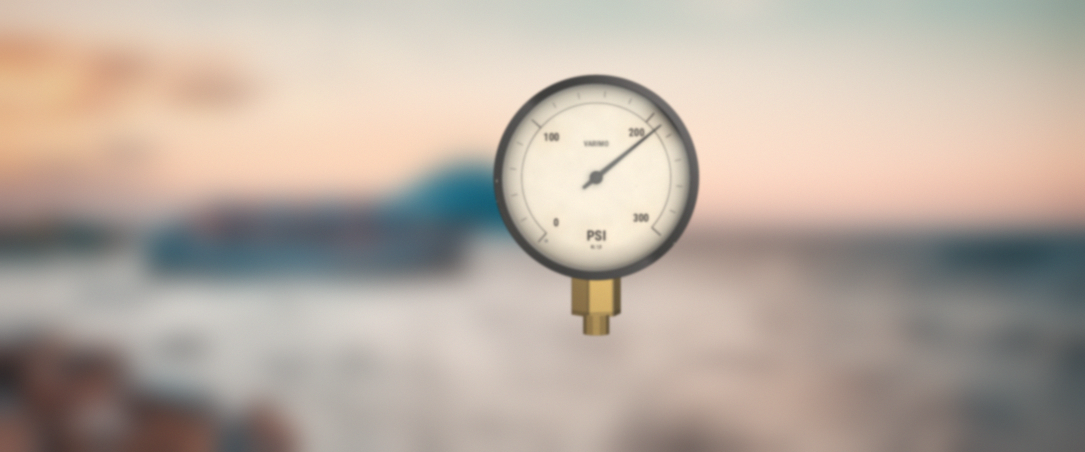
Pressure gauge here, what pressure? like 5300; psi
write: 210; psi
